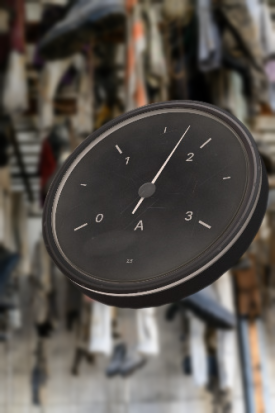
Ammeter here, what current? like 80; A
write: 1.75; A
